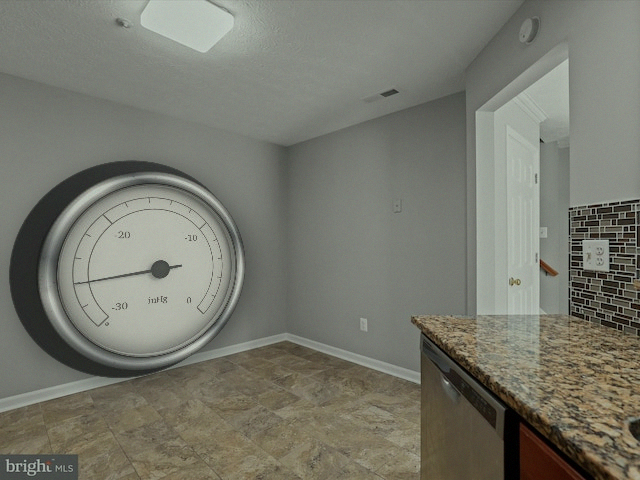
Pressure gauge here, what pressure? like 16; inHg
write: -26; inHg
